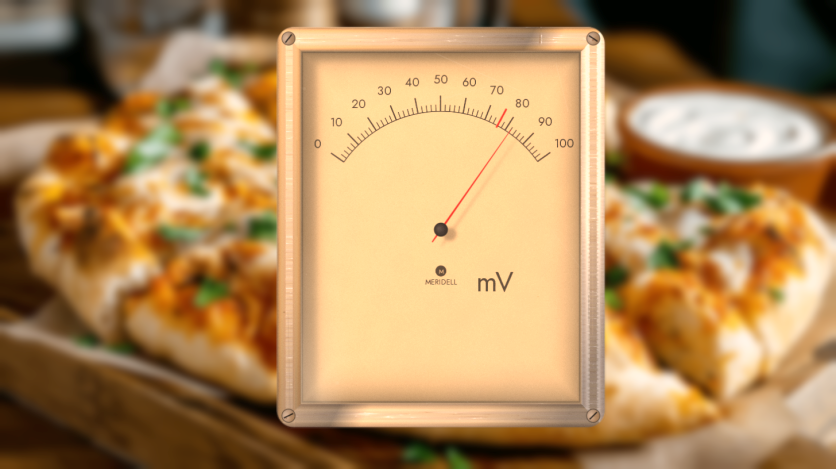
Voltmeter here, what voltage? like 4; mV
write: 82; mV
